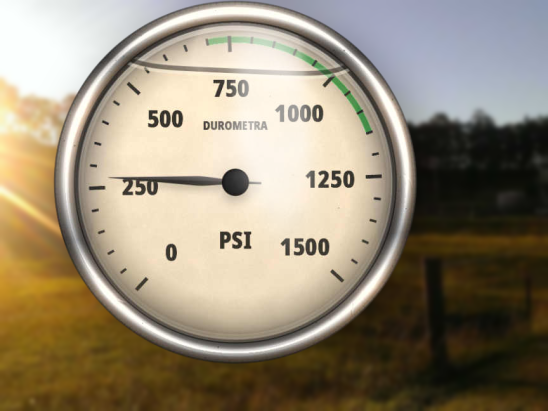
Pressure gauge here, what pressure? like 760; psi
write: 275; psi
